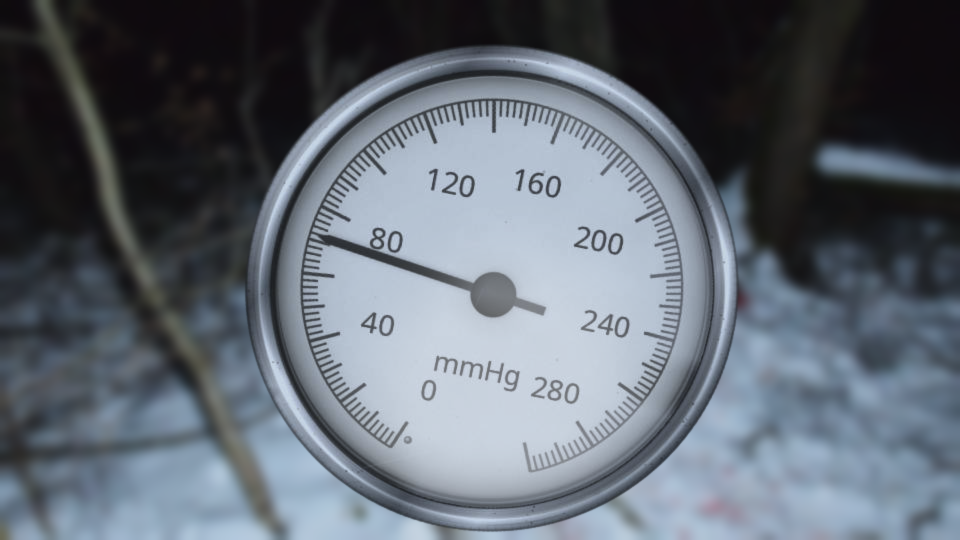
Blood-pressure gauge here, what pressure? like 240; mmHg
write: 72; mmHg
